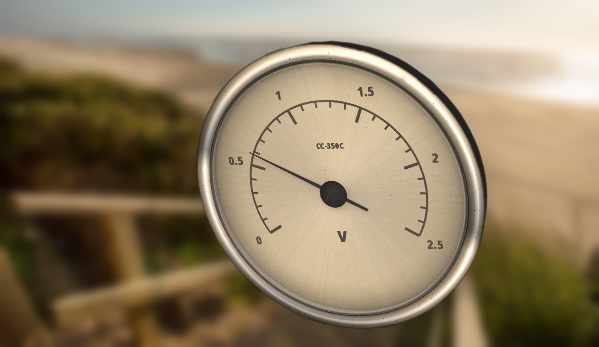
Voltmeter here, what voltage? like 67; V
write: 0.6; V
